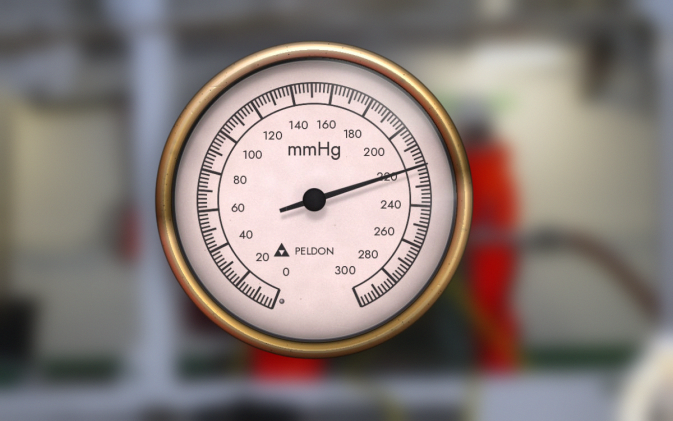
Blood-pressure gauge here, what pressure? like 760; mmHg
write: 220; mmHg
